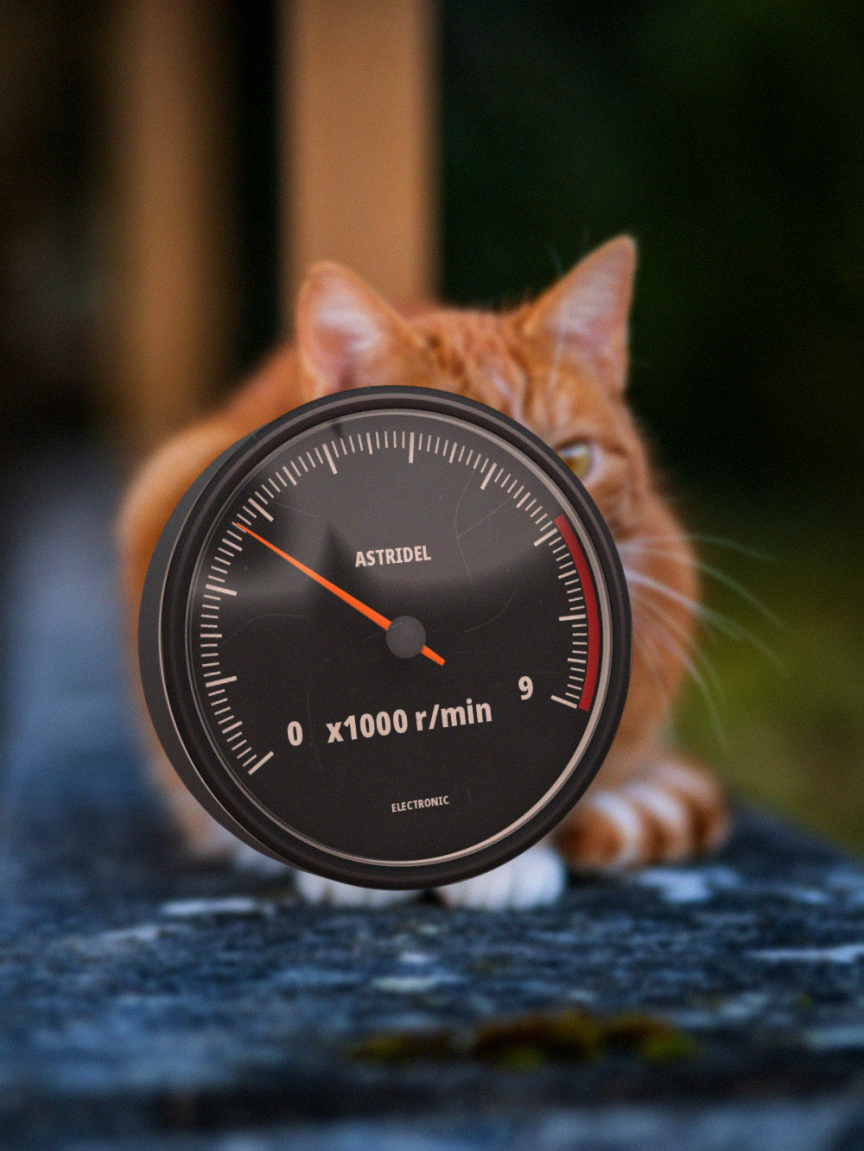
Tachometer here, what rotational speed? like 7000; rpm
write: 2700; rpm
